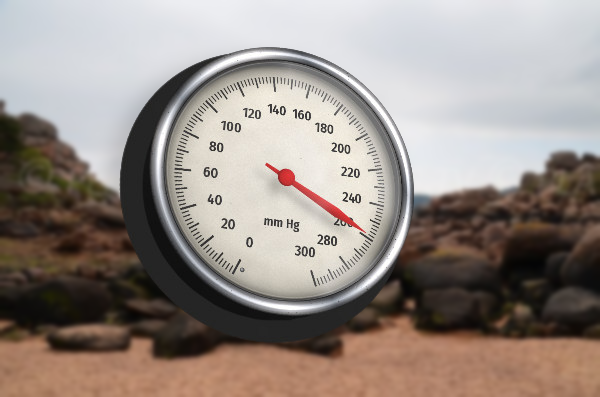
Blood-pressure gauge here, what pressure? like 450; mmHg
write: 260; mmHg
